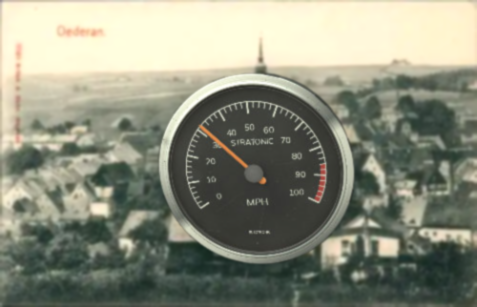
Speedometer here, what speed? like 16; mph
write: 32; mph
